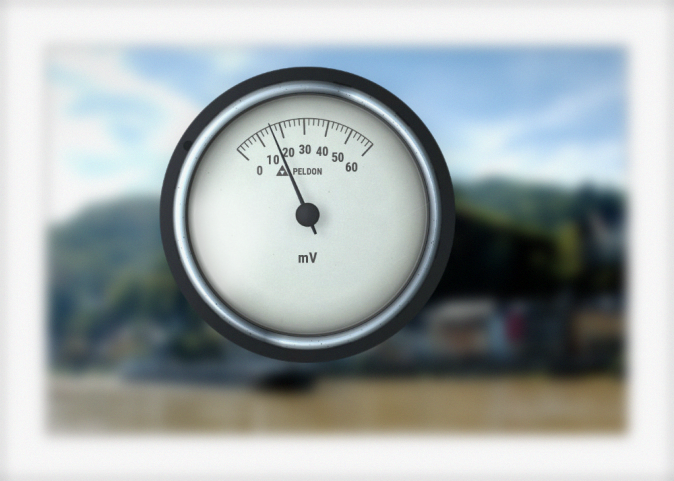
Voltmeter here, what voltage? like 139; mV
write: 16; mV
